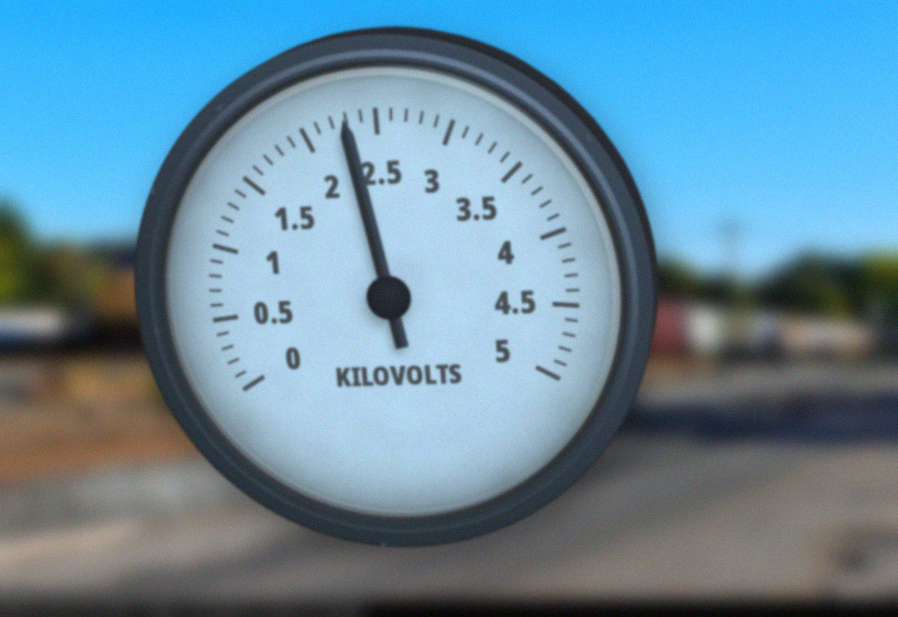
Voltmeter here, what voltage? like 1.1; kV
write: 2.3; kV
